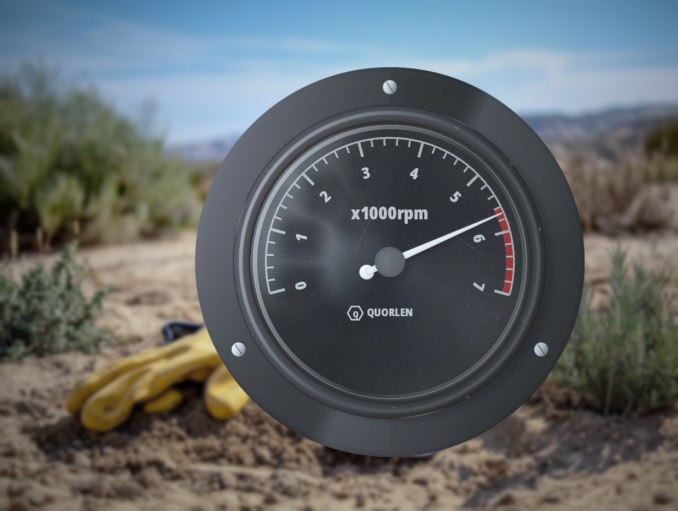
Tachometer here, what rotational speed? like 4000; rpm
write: 5700; rpm
